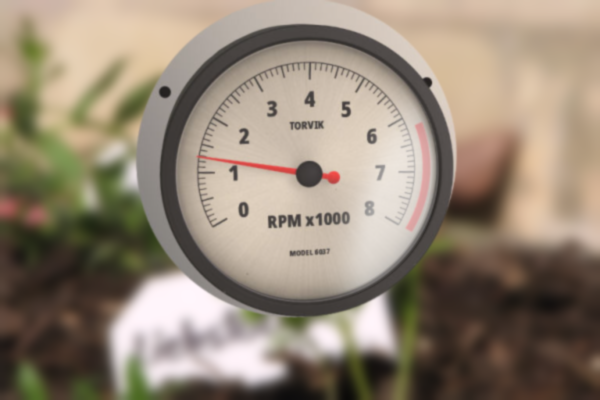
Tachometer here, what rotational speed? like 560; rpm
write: 1300; rpm
